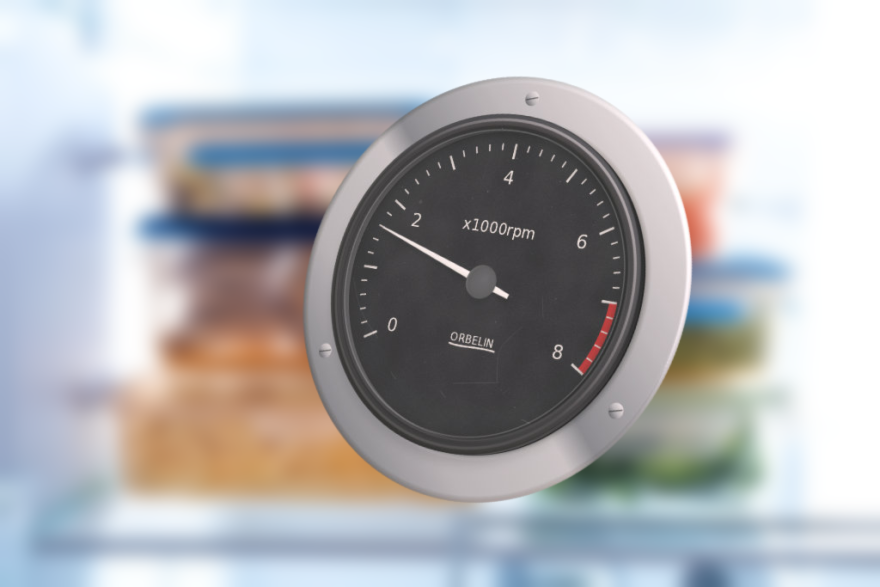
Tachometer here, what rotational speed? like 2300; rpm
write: 1600; rpm
